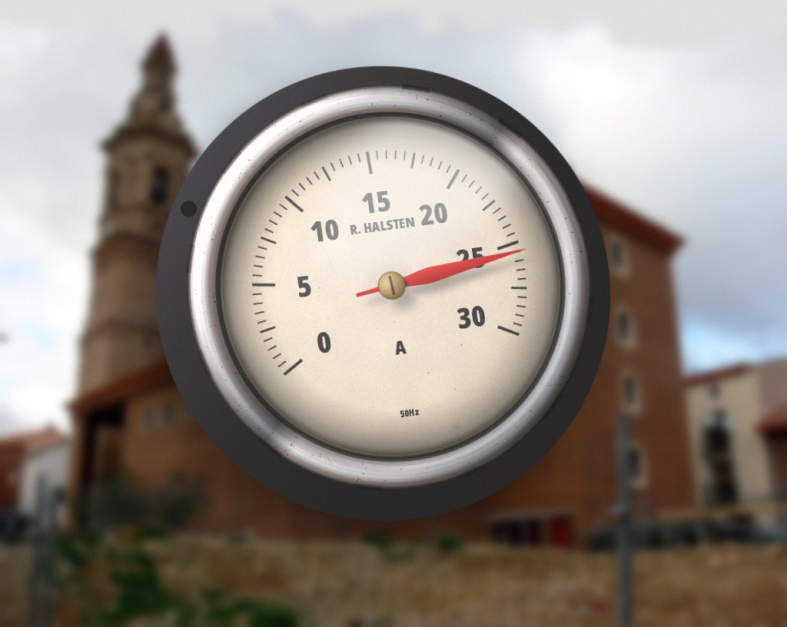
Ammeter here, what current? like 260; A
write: 25.5; A
